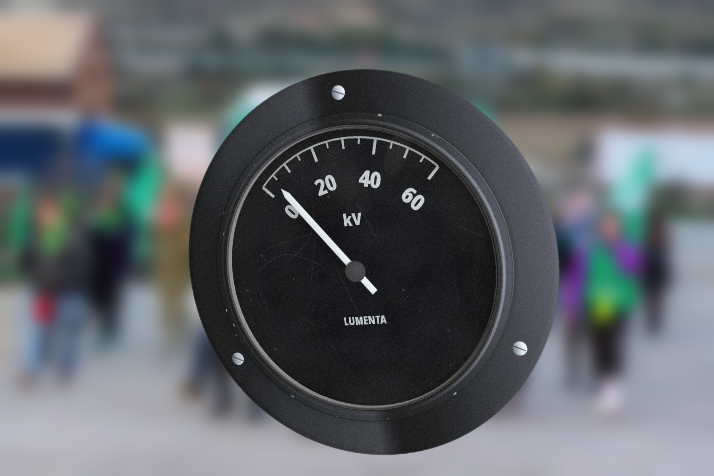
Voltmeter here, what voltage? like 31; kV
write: 5; kV
